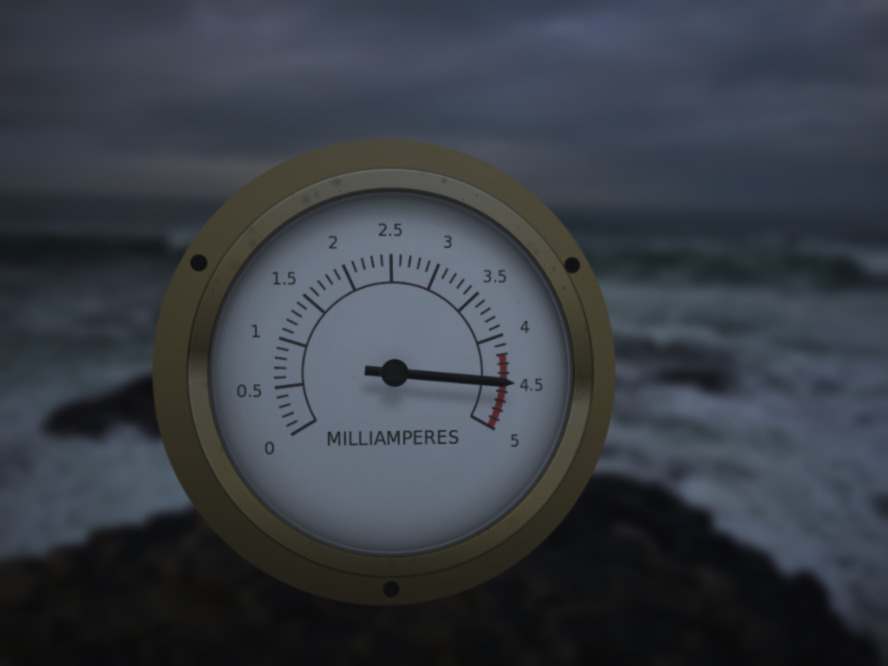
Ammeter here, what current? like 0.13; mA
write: 4.5; mA
